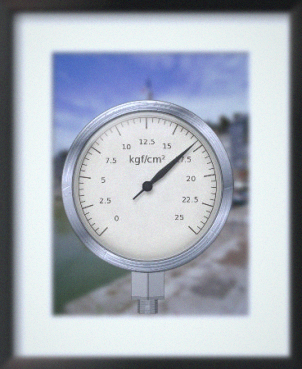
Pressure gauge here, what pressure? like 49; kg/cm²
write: 17; kg/cm²
